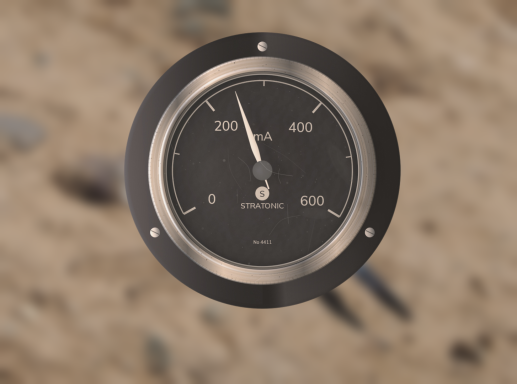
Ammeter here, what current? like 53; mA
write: 250; mA
